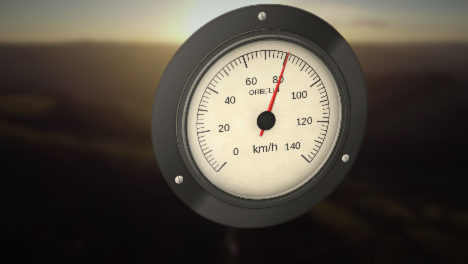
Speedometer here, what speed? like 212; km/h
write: 80; km/h
